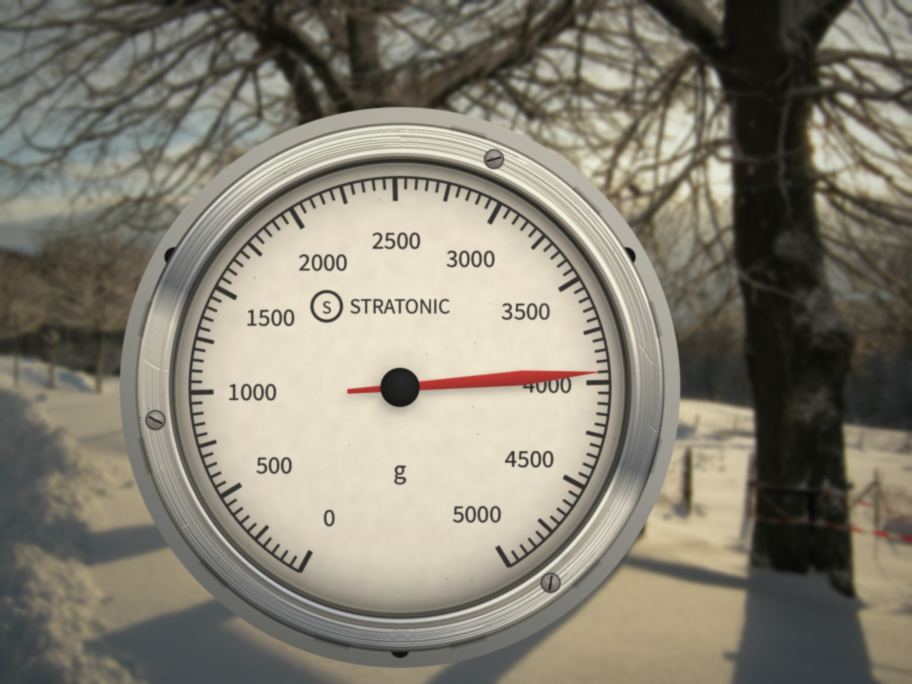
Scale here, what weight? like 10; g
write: 3950; g
